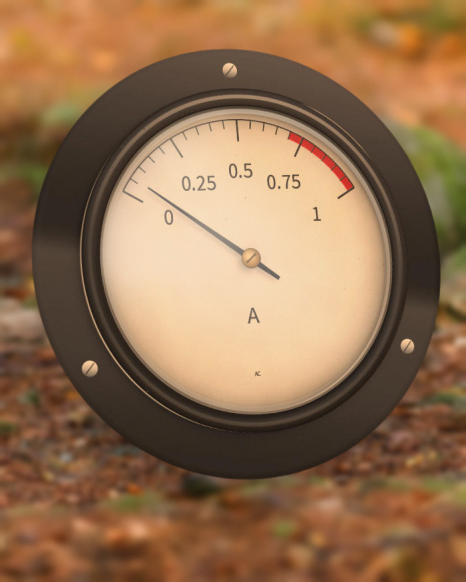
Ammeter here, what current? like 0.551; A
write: 0.05; A
